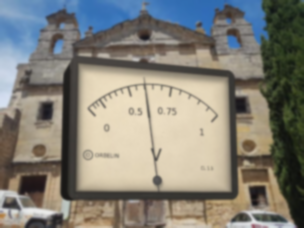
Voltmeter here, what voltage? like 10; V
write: 0.6; V
